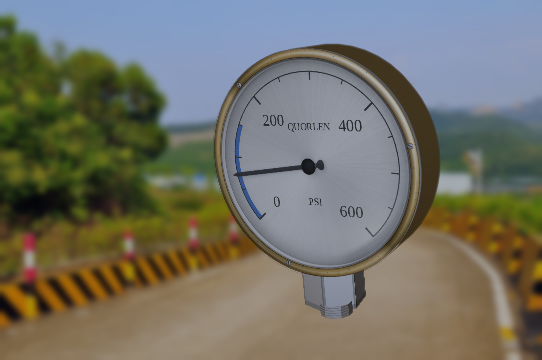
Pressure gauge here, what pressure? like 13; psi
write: 75; psi
